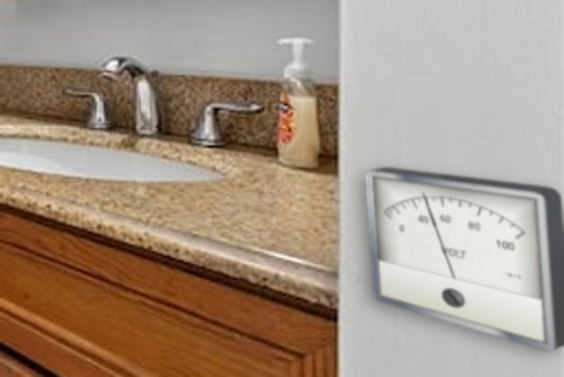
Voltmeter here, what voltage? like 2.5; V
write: 50; V
